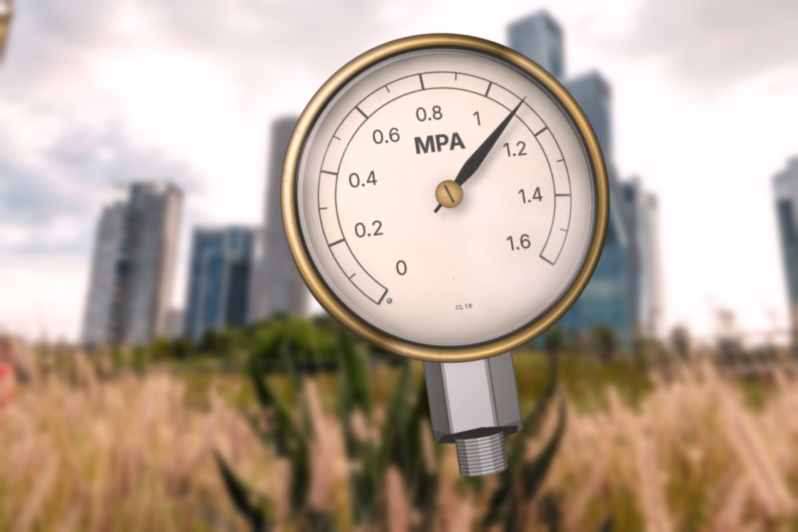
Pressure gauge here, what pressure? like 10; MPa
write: 1.1; MPa
